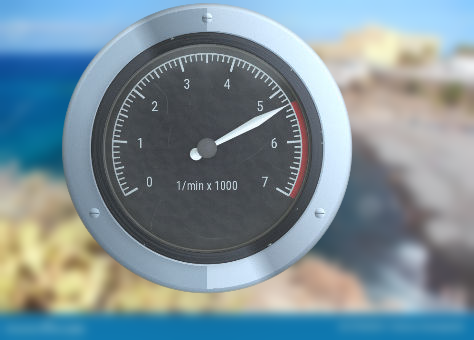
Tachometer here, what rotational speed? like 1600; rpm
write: 5300; rpm
